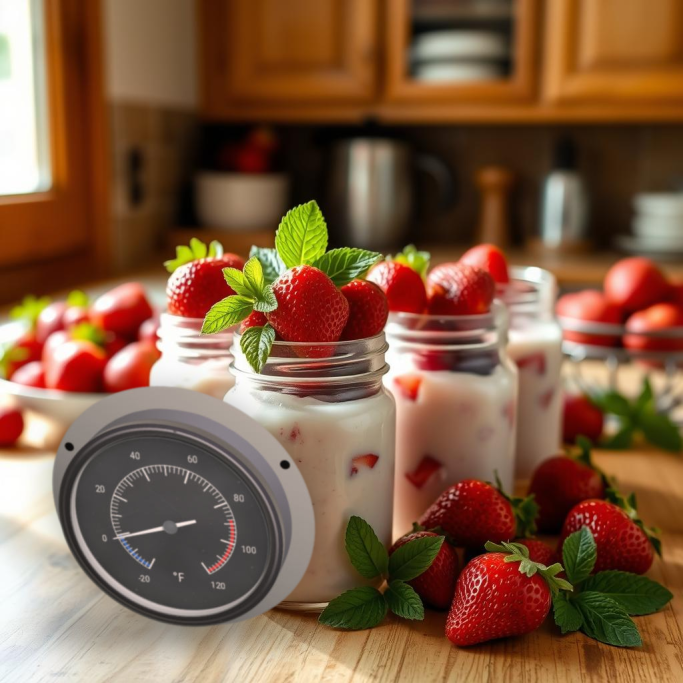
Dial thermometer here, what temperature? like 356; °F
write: 0; °F
